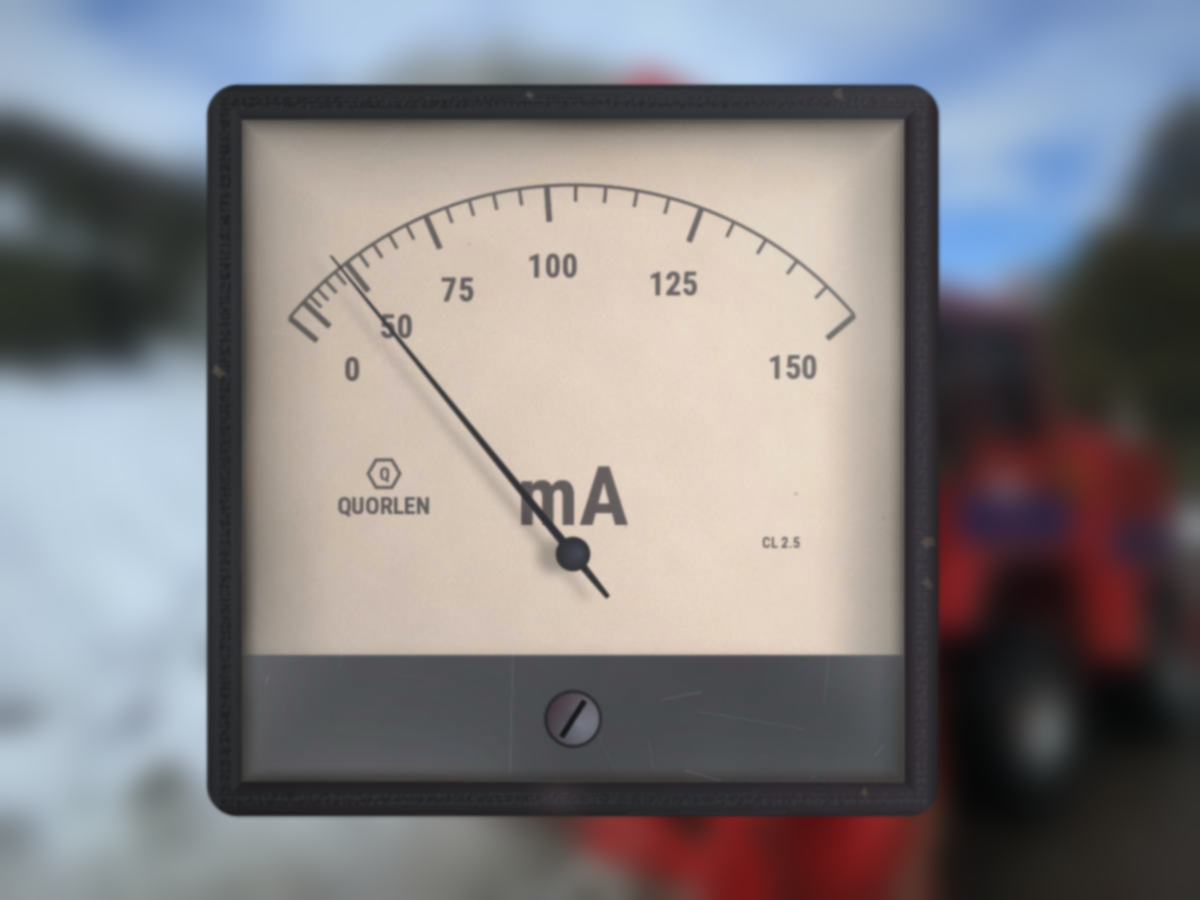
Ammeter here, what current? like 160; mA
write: 47.5; mA
